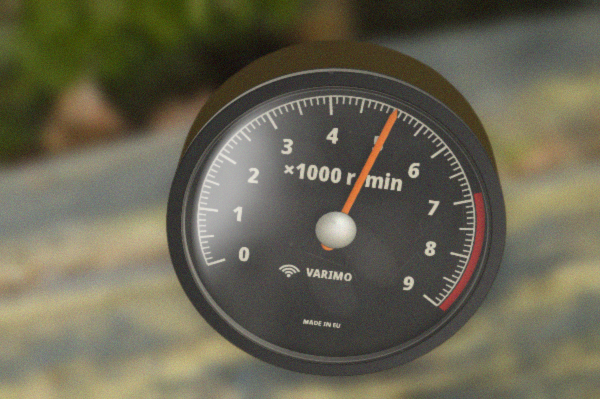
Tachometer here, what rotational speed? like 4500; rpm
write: 5000; rpm
